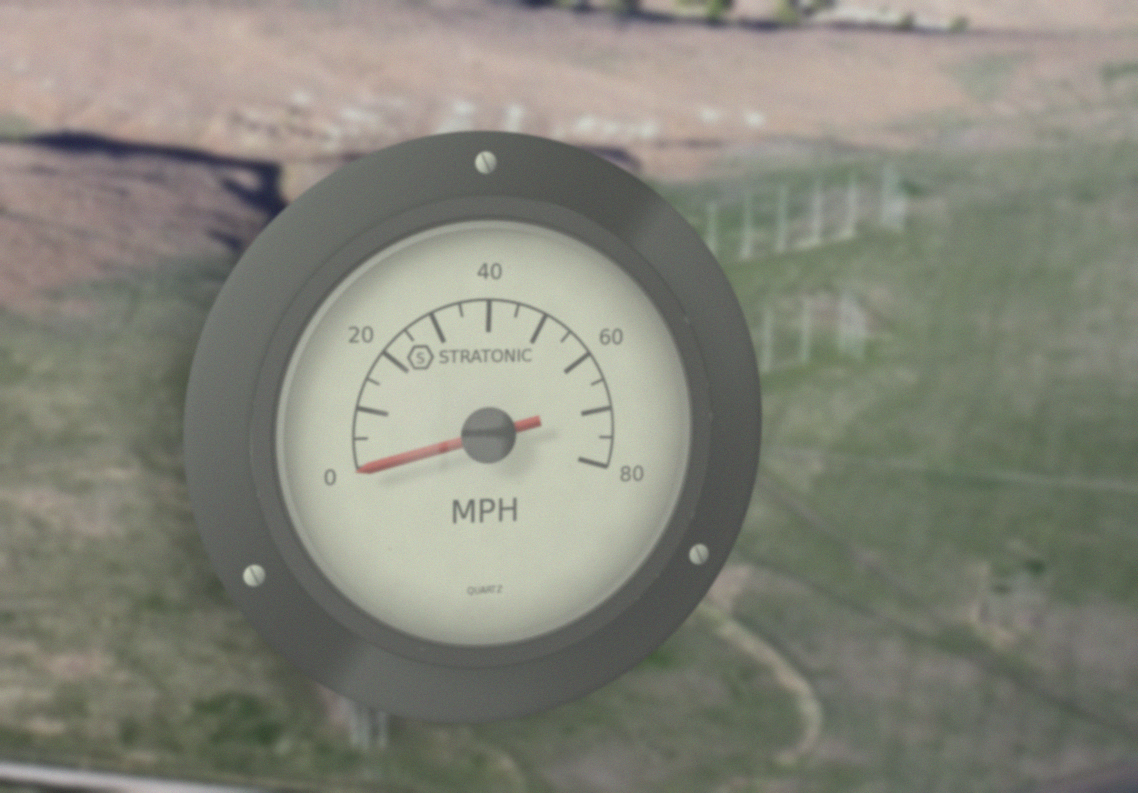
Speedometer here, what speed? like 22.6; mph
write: 0; mph
